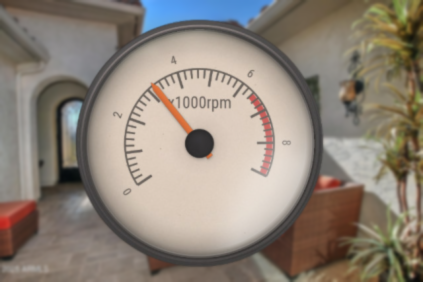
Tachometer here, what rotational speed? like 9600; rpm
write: 3200; rpm
